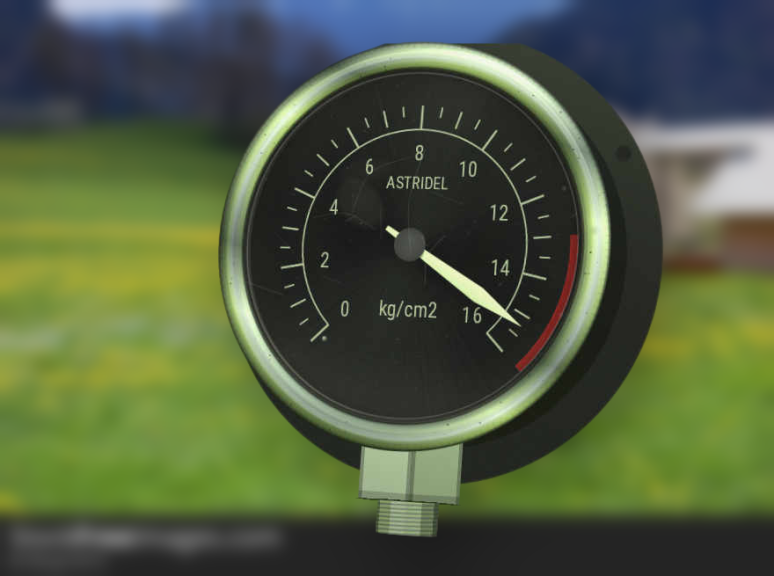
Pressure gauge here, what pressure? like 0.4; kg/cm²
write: 15.25; kg/cm²
